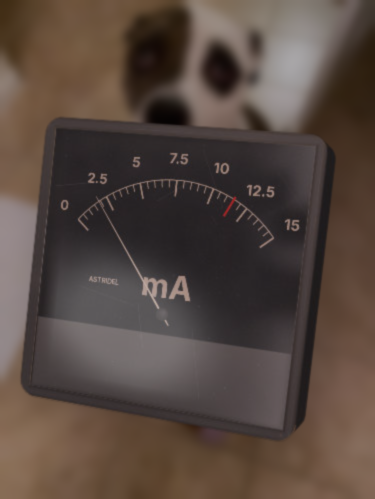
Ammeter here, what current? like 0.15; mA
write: 2; mA
